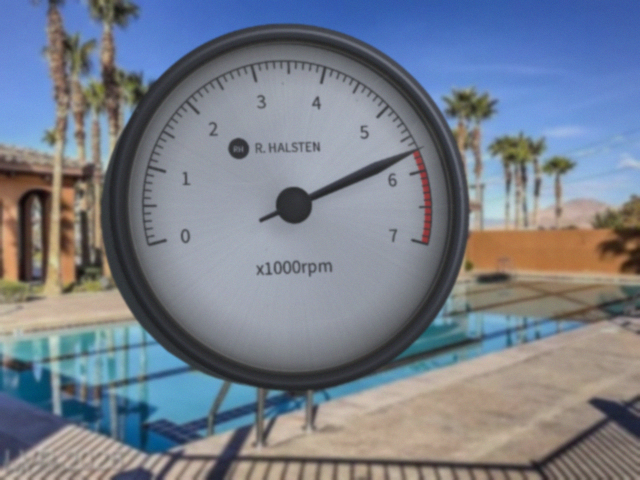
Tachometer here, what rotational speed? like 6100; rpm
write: 5700; rpm
